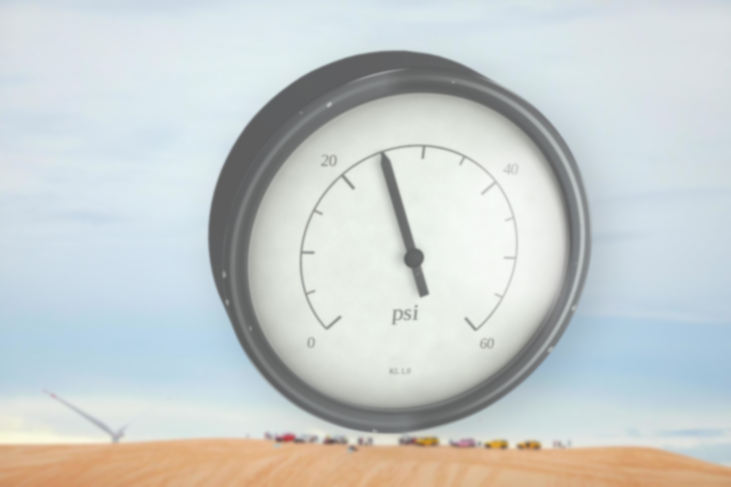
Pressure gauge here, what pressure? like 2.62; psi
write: 25; psi
